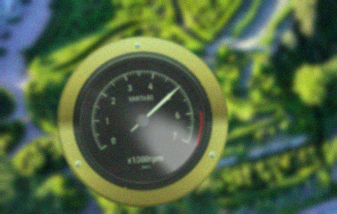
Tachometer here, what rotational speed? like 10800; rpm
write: 5000; rpm
